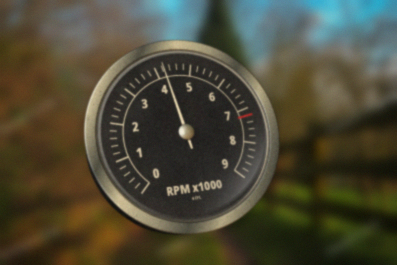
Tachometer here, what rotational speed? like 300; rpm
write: 4200; rpm
